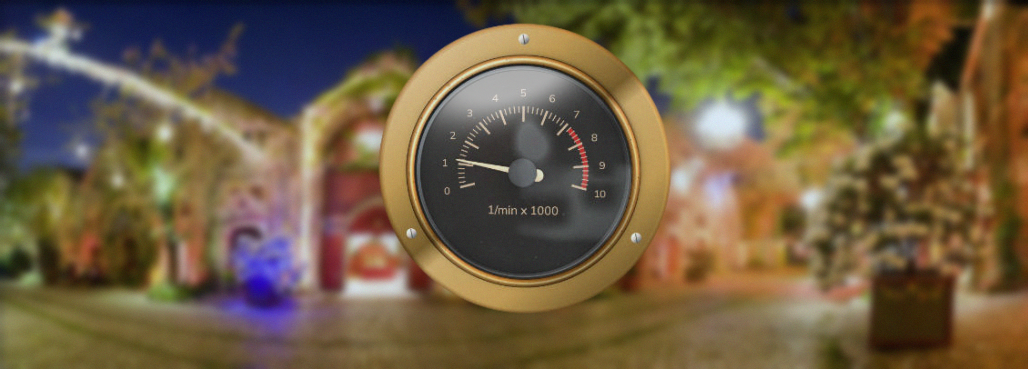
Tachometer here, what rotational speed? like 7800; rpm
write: 1200; rpm
